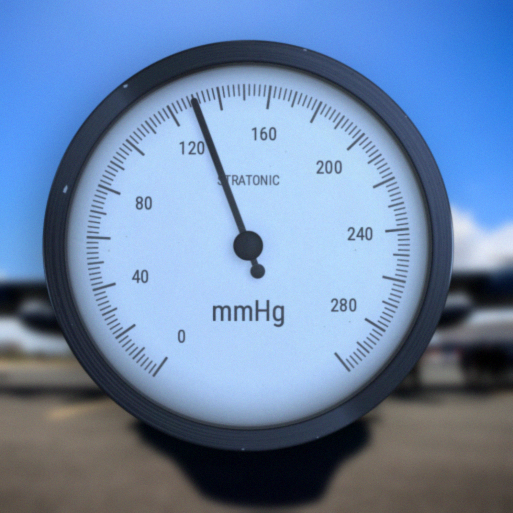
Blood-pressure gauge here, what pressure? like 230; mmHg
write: 130; mmHg
